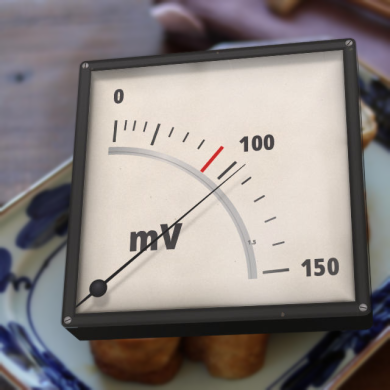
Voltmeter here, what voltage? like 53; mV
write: 105; mV
